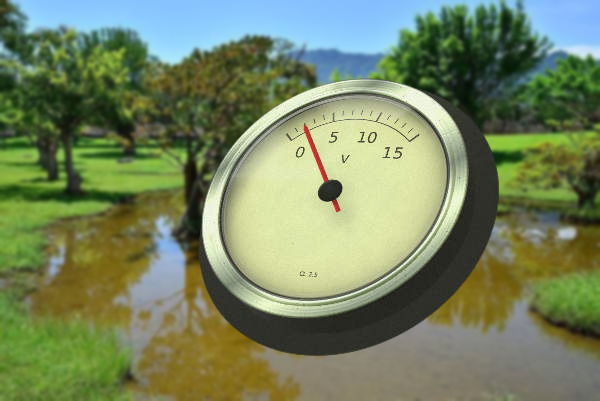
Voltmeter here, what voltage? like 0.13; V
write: 2; V
